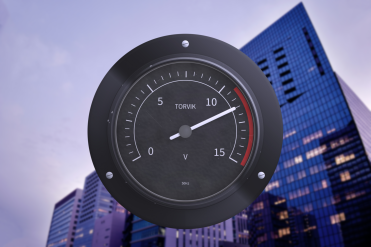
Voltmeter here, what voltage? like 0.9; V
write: 11.5; V
